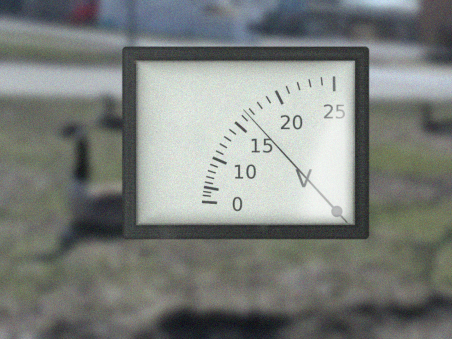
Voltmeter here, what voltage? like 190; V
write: 16.5; V
